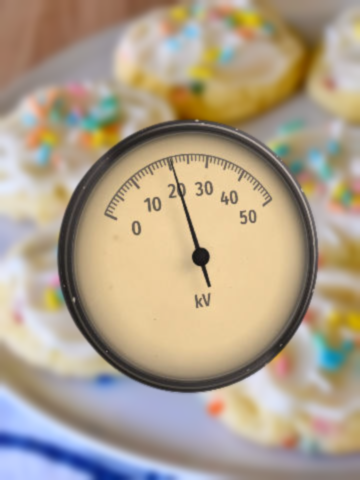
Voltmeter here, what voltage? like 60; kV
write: 20; kV
